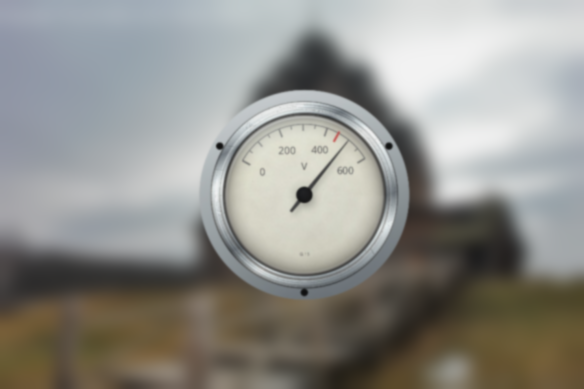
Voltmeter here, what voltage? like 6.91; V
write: 500; V
